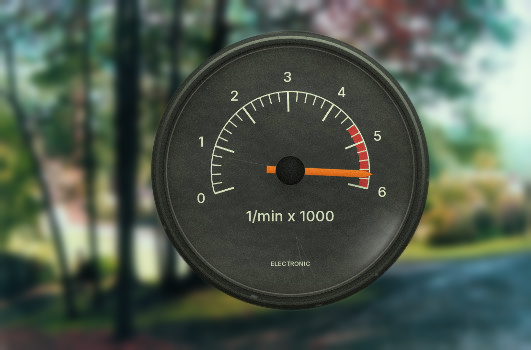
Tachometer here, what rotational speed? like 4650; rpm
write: 5700; rpm
